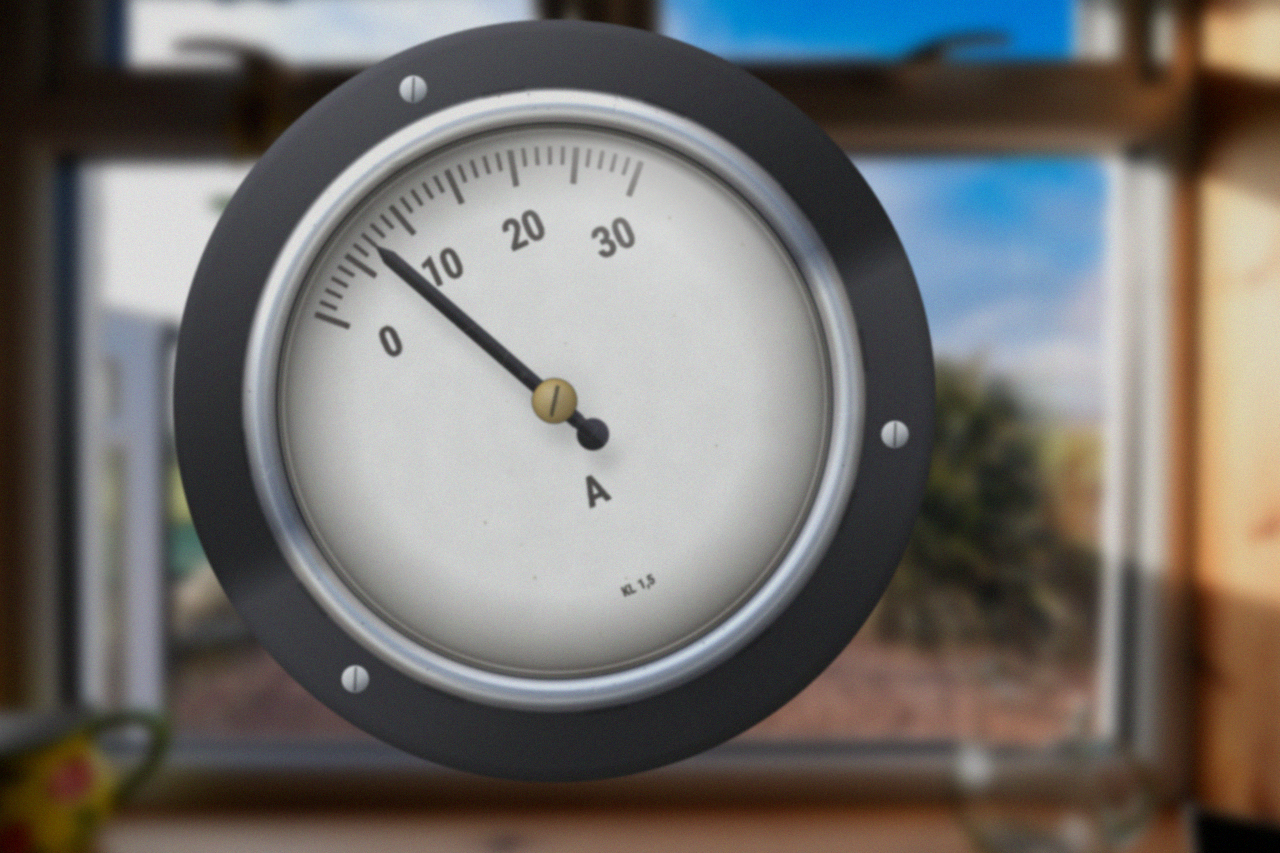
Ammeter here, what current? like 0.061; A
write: 7; A
